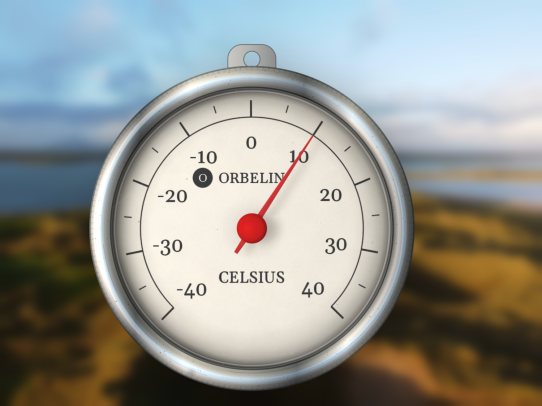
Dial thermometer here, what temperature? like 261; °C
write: 10; °C
